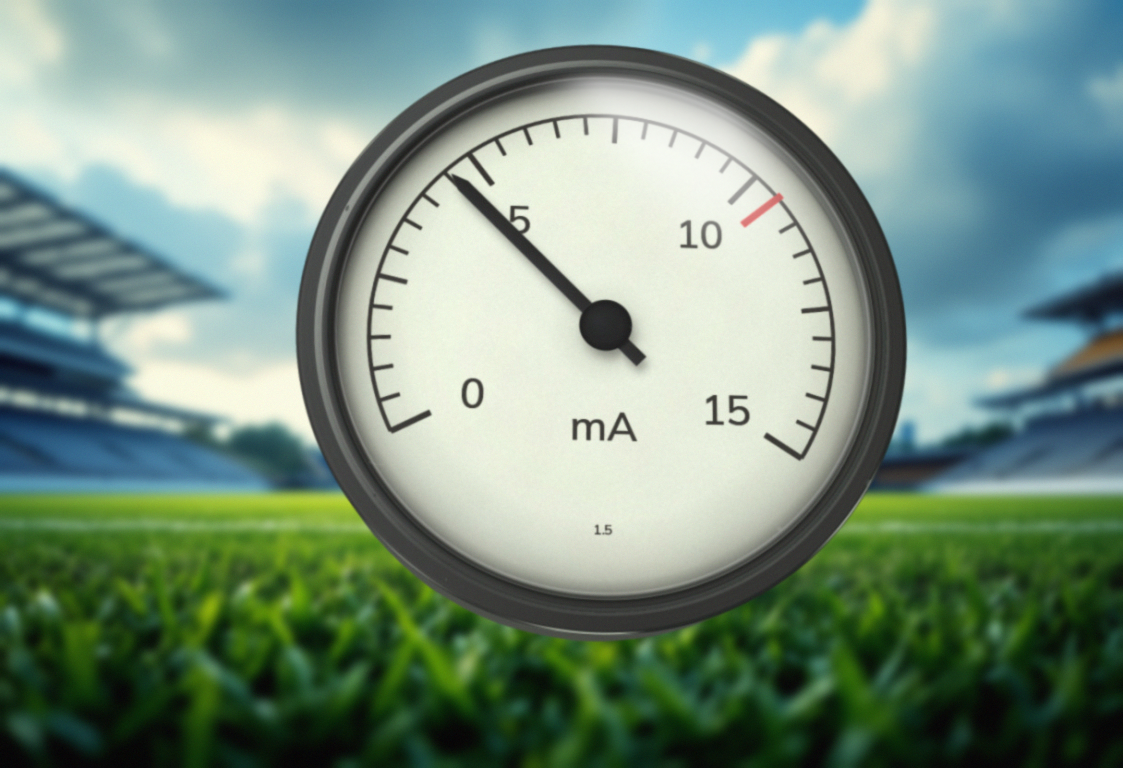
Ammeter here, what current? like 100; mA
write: 4.5; mA
